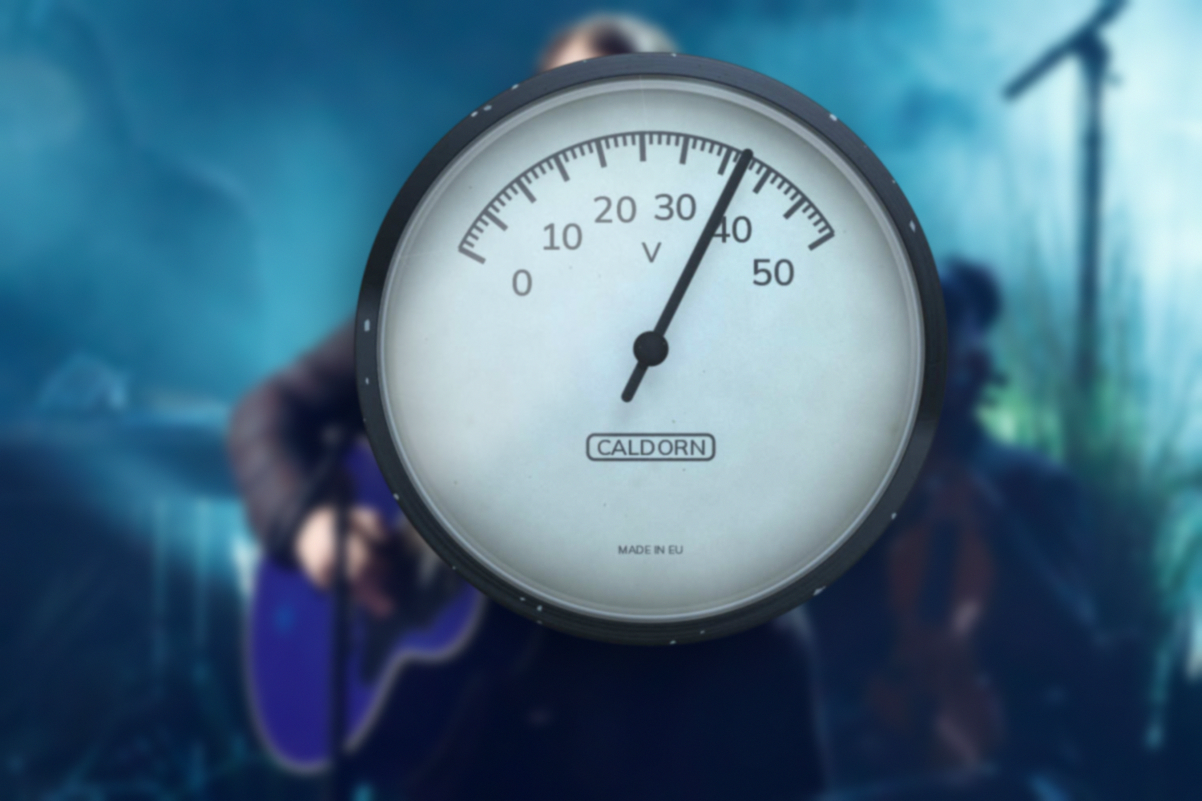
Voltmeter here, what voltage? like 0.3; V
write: 37; V
